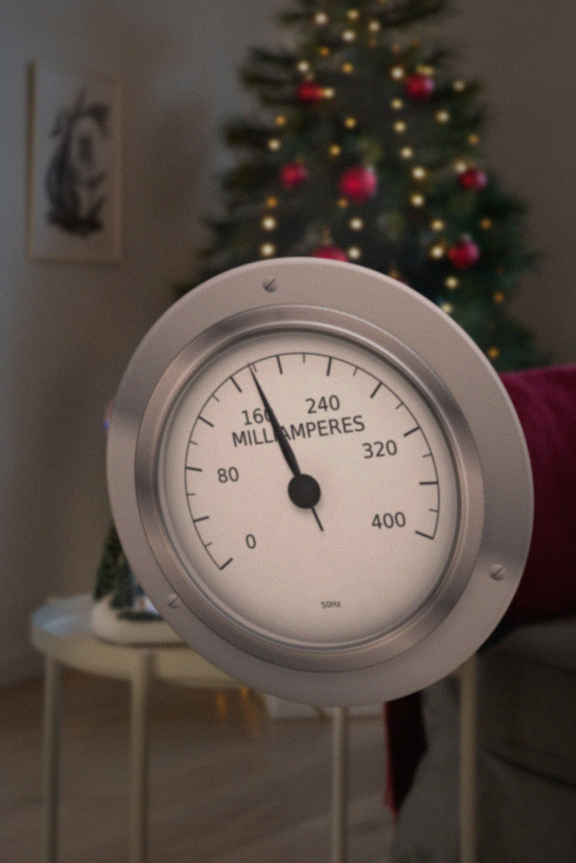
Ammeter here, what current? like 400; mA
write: 180; mA
